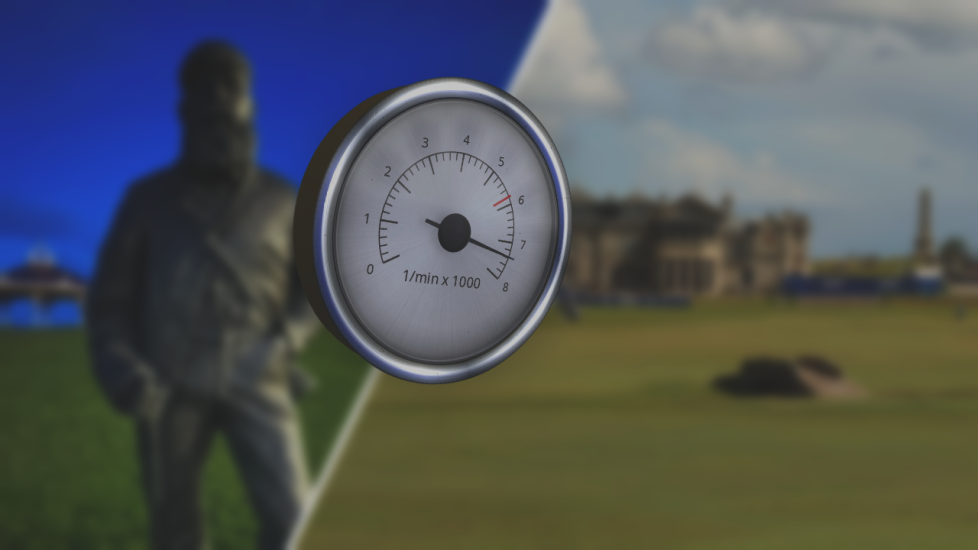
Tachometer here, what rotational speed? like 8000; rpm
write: 7400; rpm
